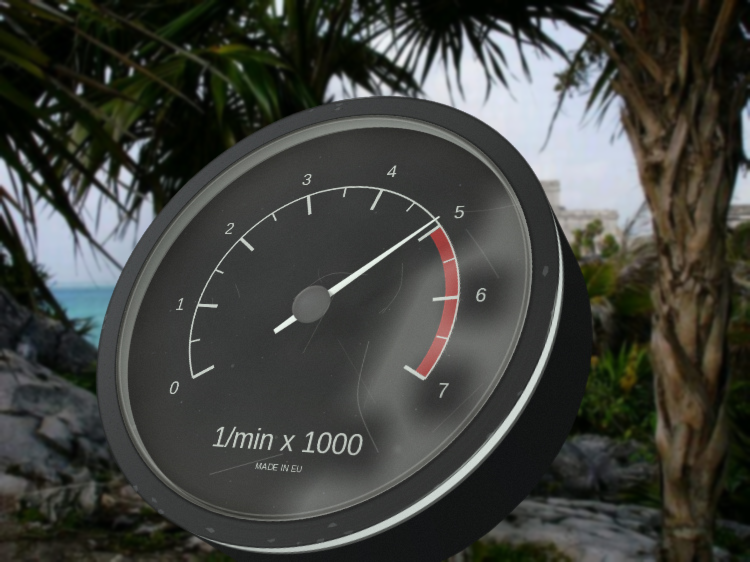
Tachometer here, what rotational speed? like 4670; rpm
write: 5000; rpm
